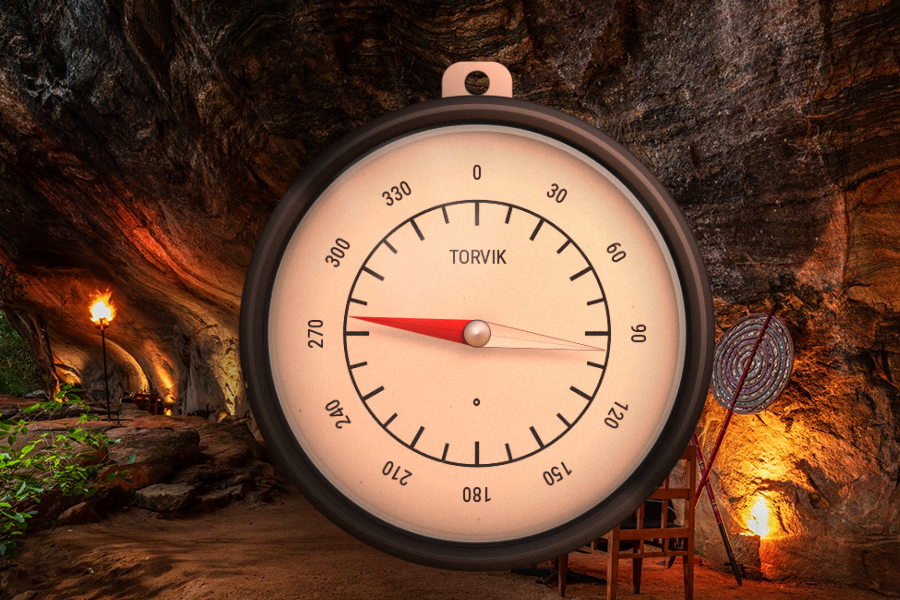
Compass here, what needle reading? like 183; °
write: 277.5; °
